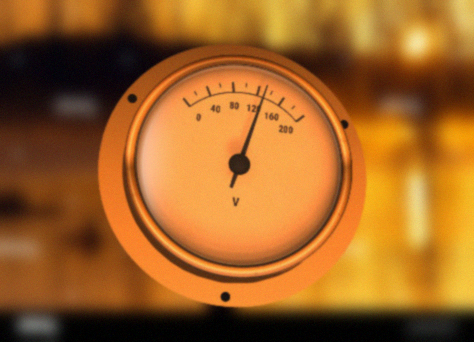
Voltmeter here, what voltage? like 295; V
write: 130; V
